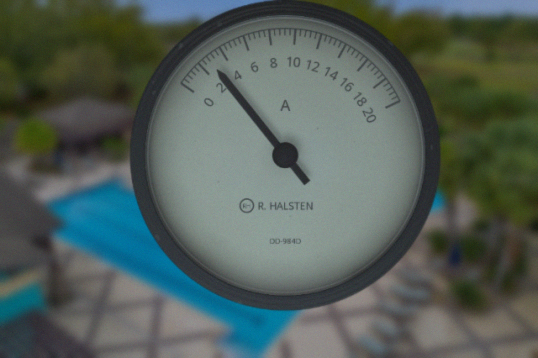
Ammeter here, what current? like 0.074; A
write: 2.8; A
